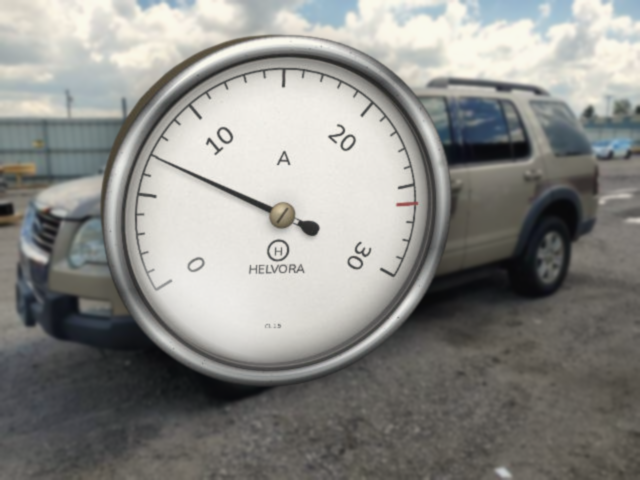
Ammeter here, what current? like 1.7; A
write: 7; A
